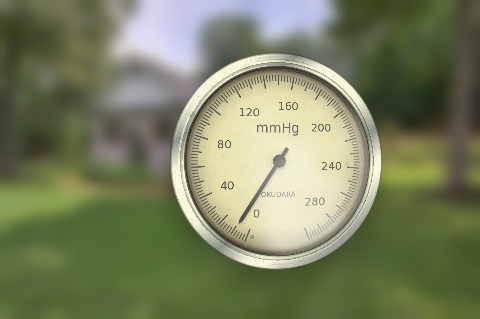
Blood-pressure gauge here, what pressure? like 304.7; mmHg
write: 10; mmHg
